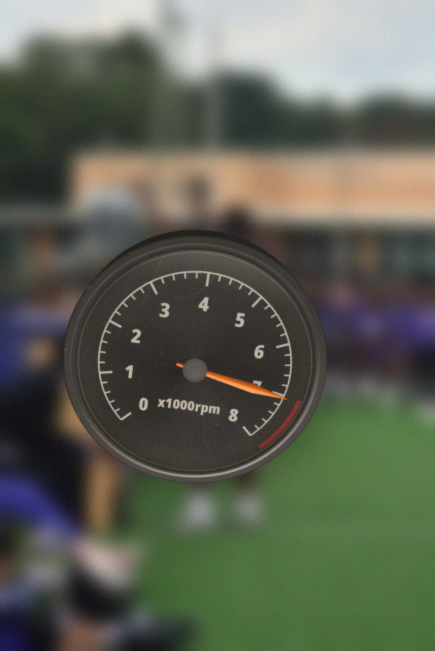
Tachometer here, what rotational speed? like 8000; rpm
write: 7000; rpm
